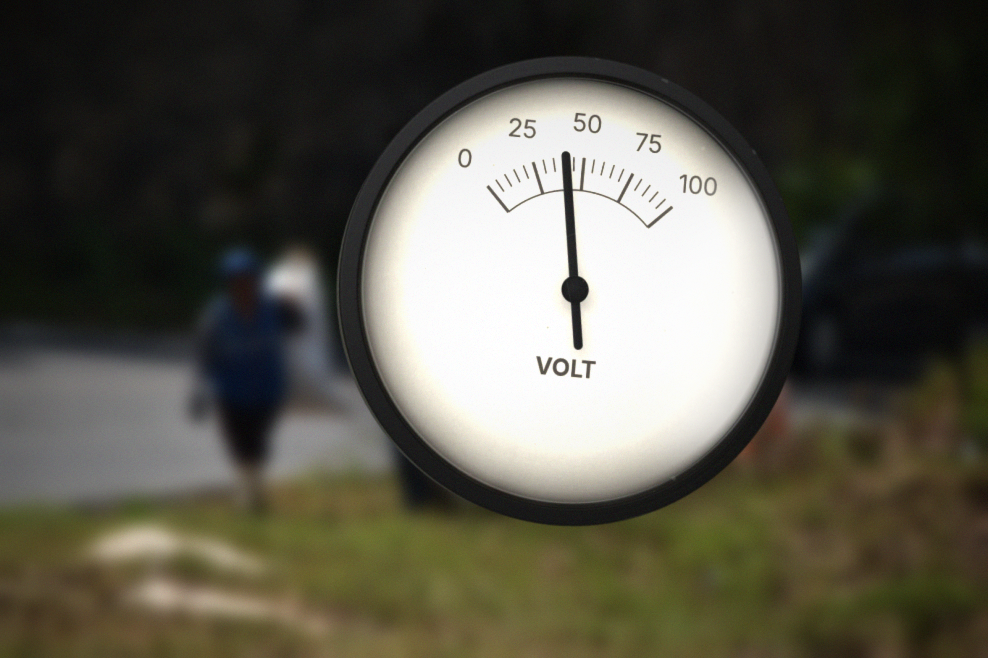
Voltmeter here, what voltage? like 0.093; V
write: 40; V
